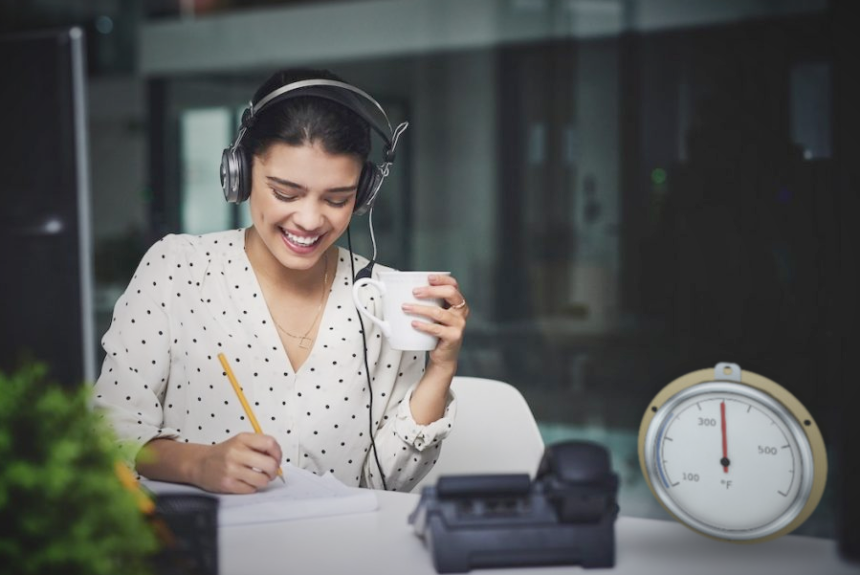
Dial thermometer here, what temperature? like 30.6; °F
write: 350; °F
